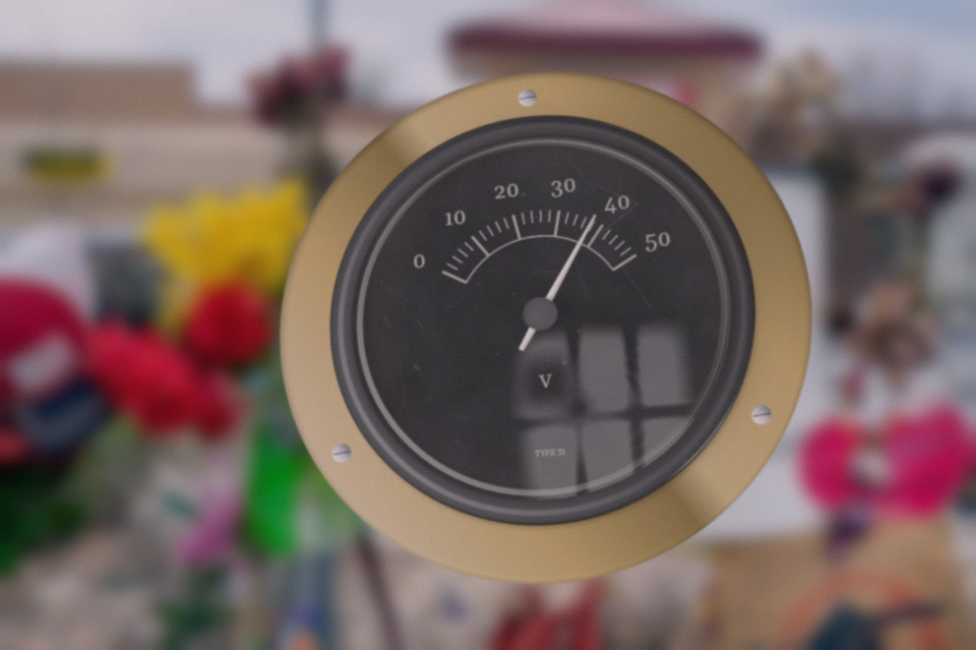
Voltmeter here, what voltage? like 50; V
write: 38; V
